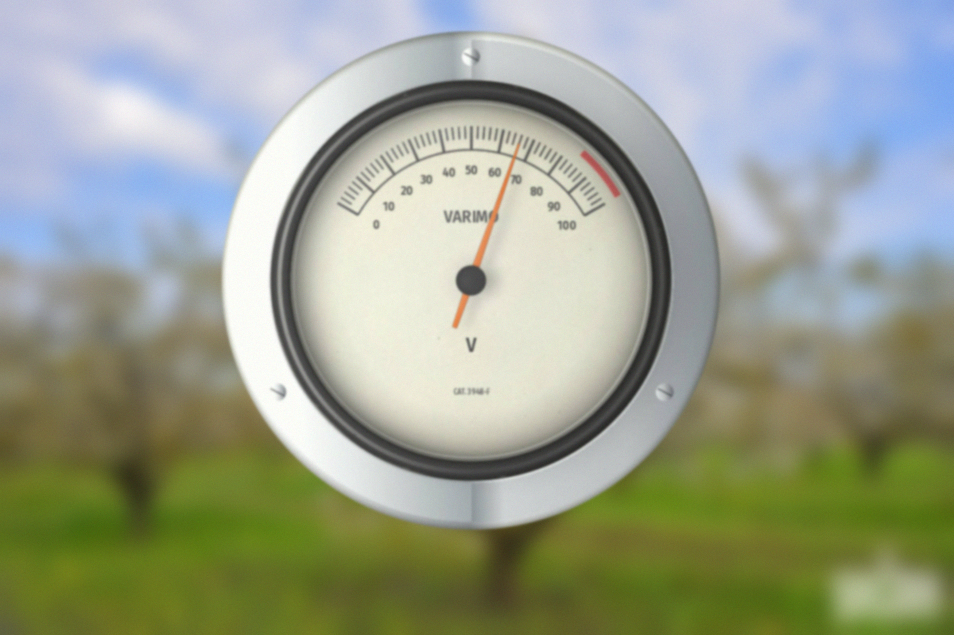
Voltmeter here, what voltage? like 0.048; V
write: 66; V
